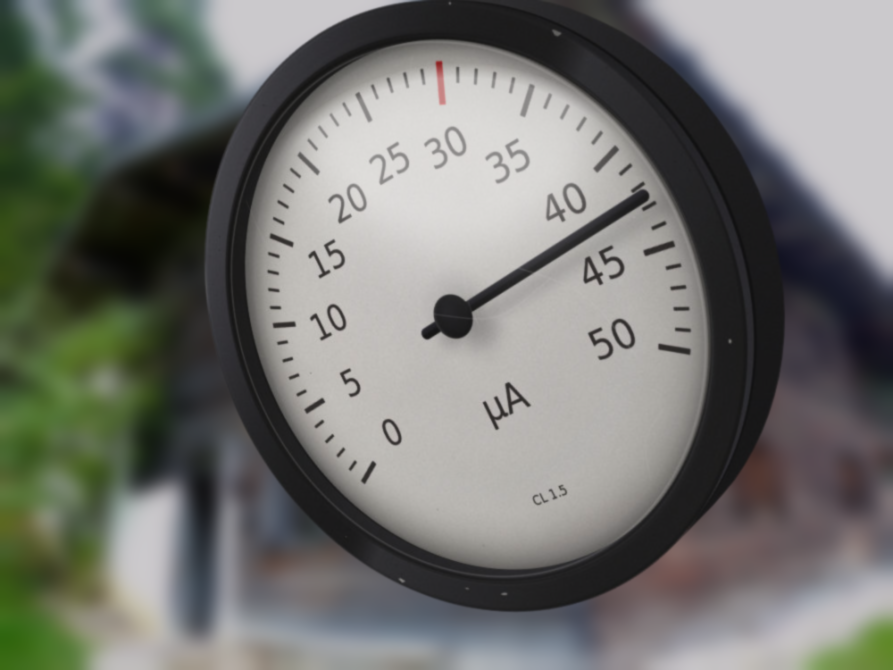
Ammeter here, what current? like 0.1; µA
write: 42.5; µA
